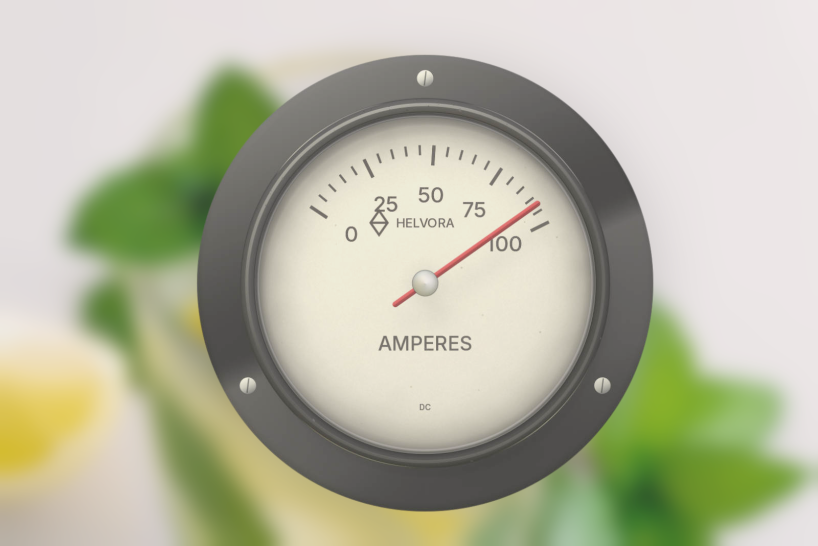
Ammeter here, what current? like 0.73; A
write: 92.5; A
